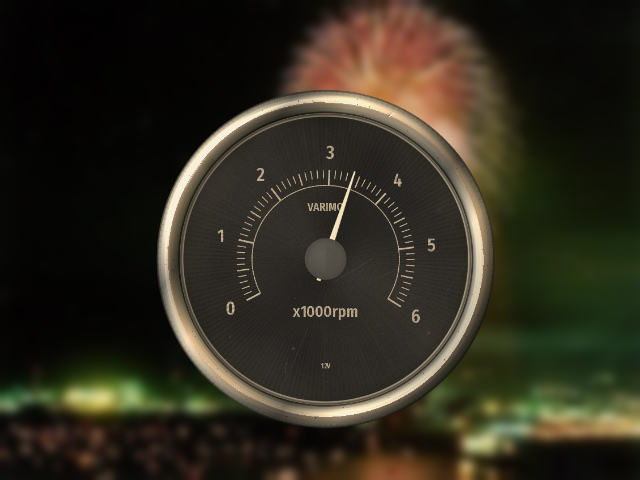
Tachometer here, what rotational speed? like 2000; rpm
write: 3400; rpm
